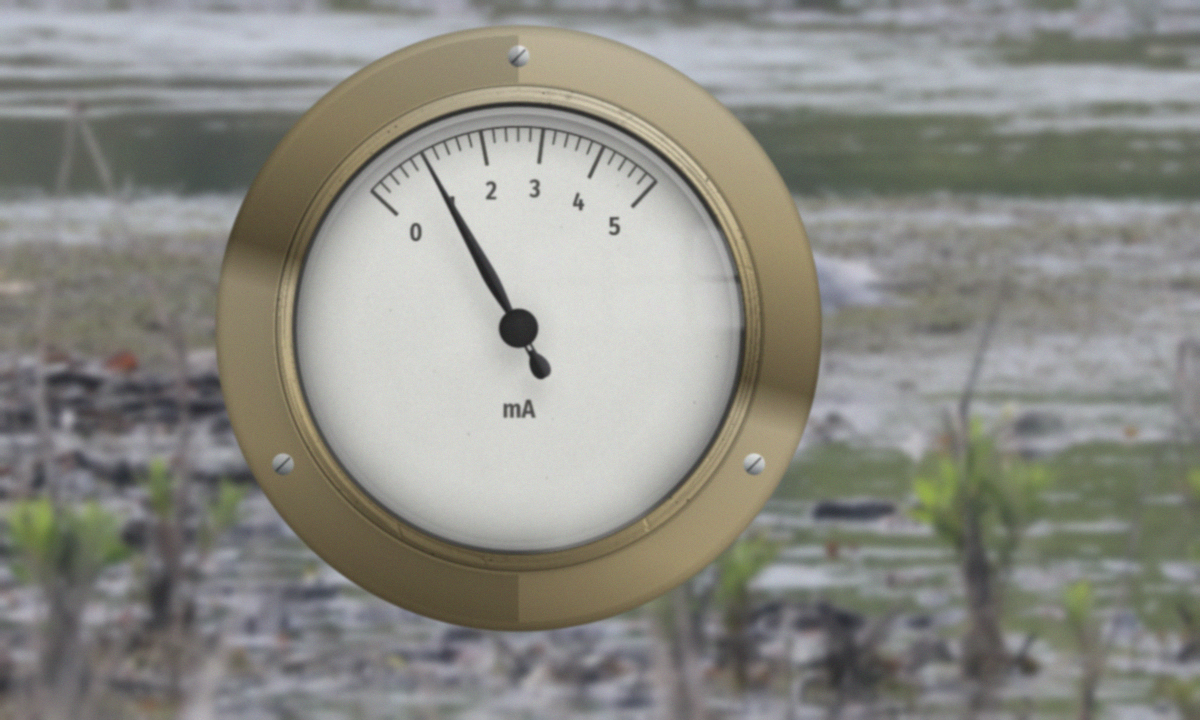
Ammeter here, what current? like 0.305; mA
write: 1; mA
